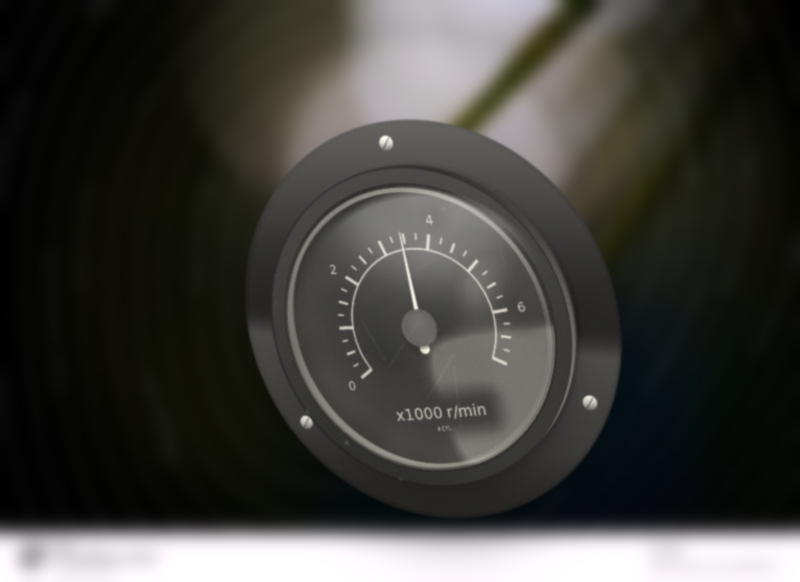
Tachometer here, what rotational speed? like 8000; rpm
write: 3500; rpm
